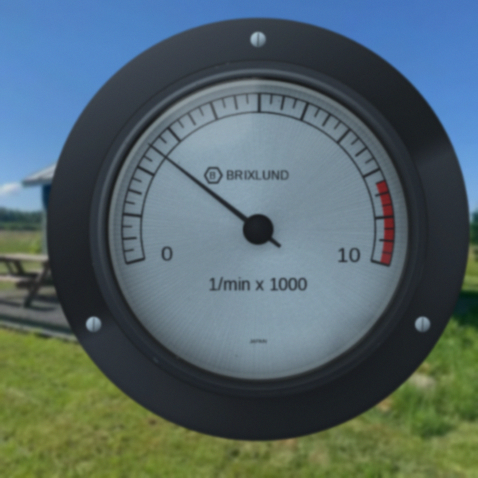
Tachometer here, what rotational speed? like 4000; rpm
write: 2500; rpm
